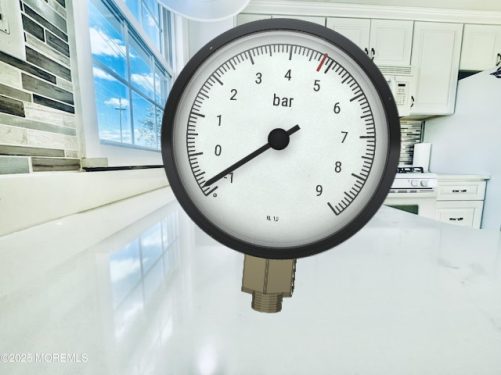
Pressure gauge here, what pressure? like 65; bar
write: -0.8; bar
